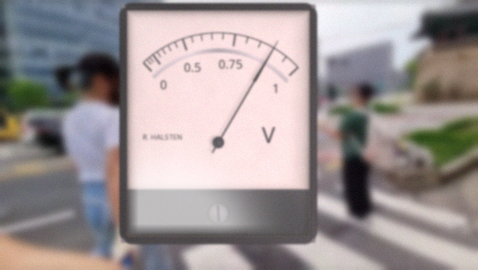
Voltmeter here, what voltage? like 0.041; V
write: 0.9; V
